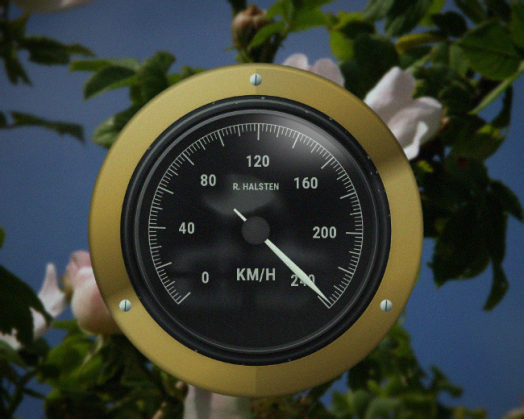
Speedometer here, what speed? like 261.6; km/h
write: 238; km/h
